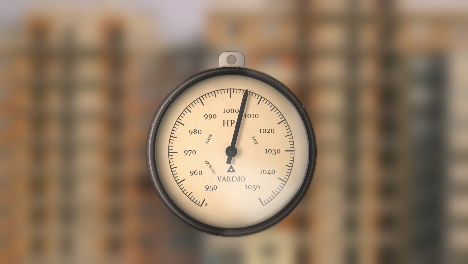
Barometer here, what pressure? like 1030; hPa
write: 1005; hPa
